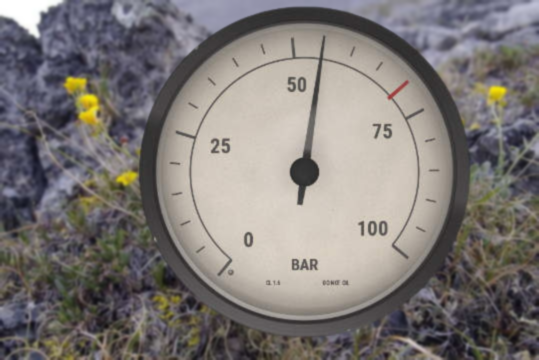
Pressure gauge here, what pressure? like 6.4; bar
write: 55; bar
